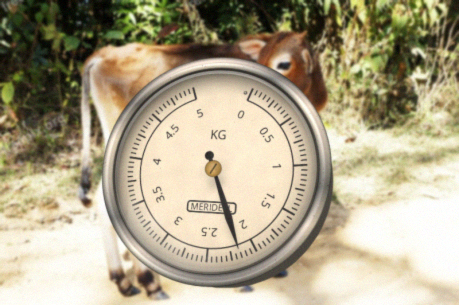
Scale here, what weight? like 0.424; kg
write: 2.15; kg
